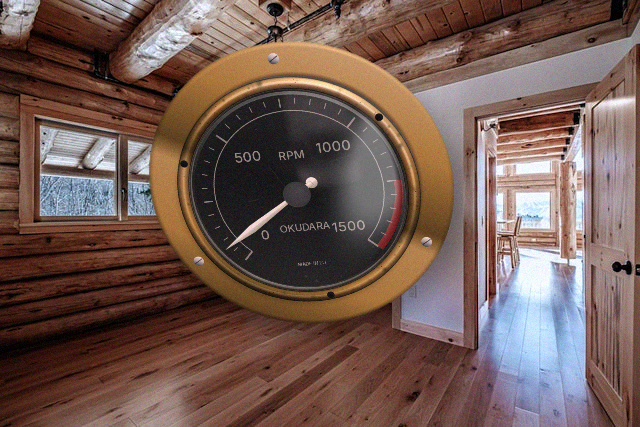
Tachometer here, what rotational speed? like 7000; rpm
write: 75; rpm
